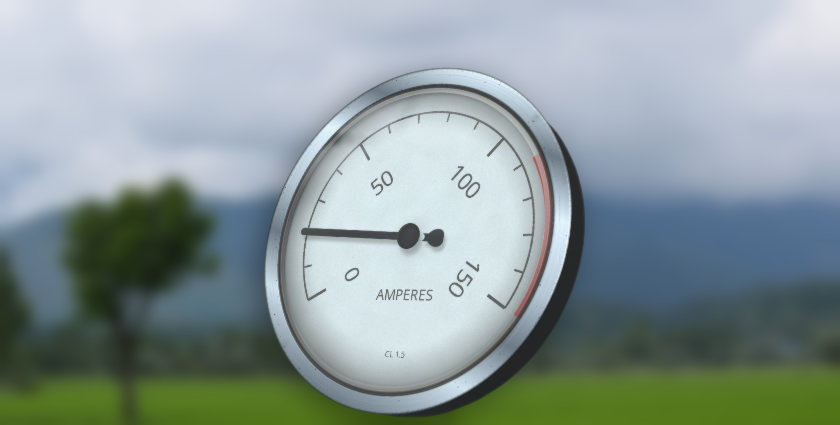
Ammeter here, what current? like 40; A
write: 20; A
